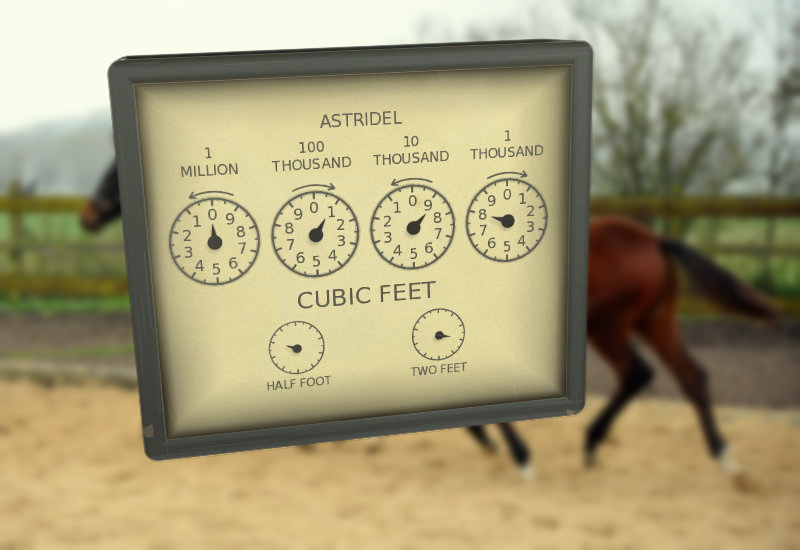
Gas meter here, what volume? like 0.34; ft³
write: 8800; ft³
